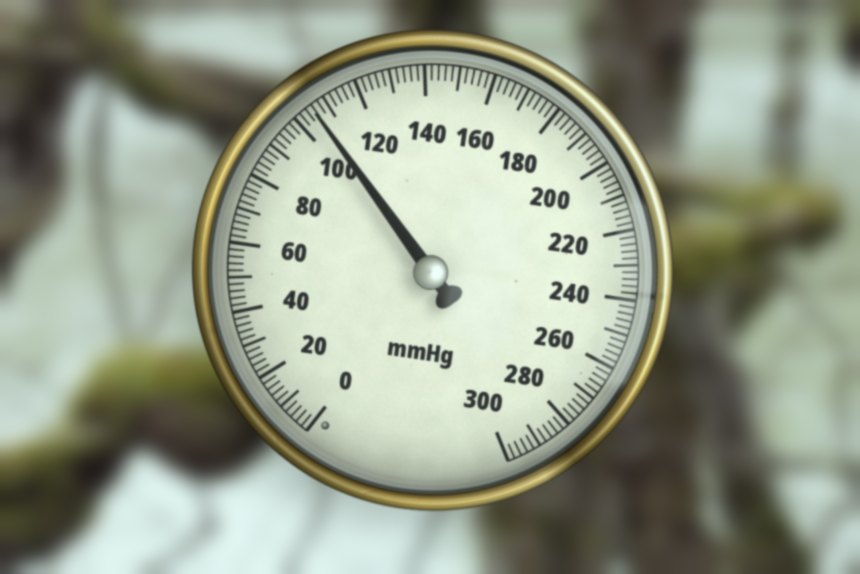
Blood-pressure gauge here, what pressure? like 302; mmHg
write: 106; mmHg
